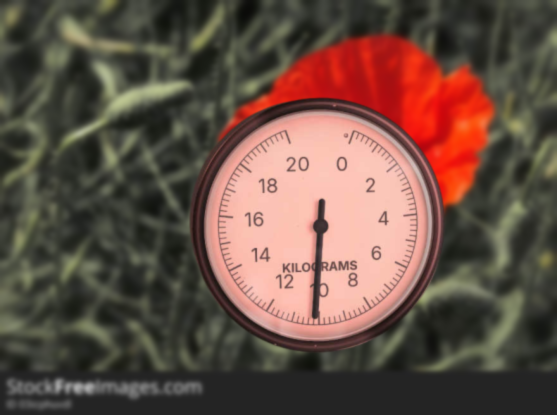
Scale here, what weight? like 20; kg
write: 10.2; kg
